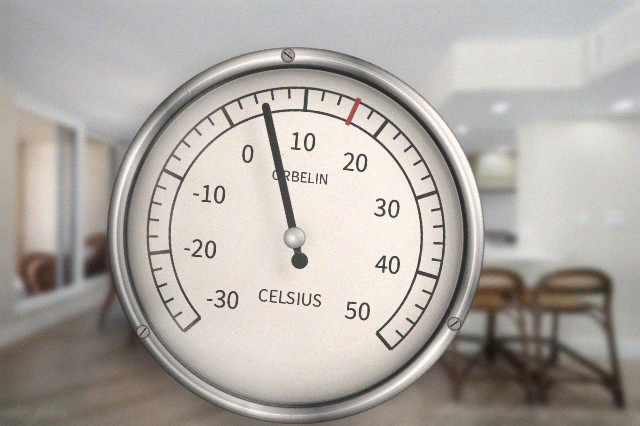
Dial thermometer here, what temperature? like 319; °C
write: 5; °C
